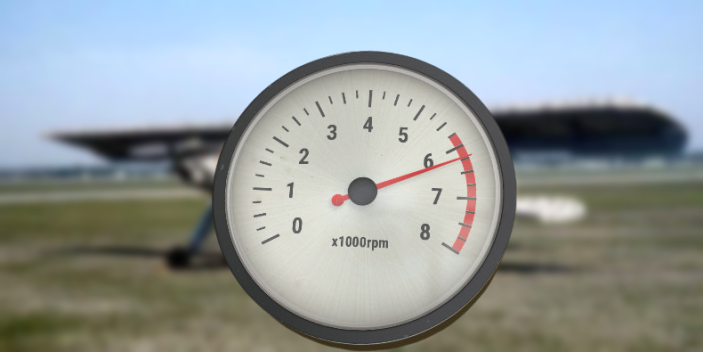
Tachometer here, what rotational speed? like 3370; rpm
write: 6250; rpm
